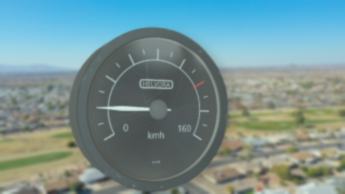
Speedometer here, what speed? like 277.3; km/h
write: 20; km/h
